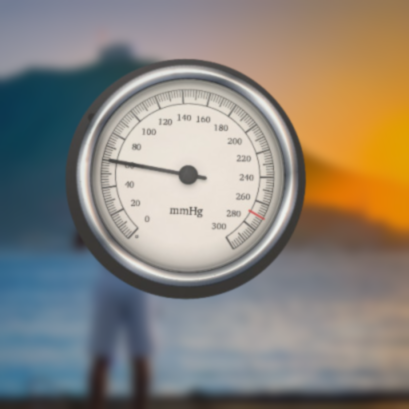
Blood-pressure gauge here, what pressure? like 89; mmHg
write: 60; mmHg
